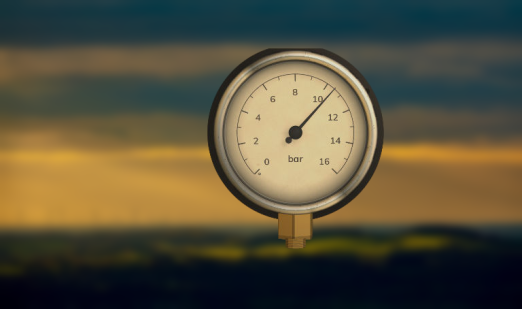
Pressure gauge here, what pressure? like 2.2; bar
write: 10.5; bar
